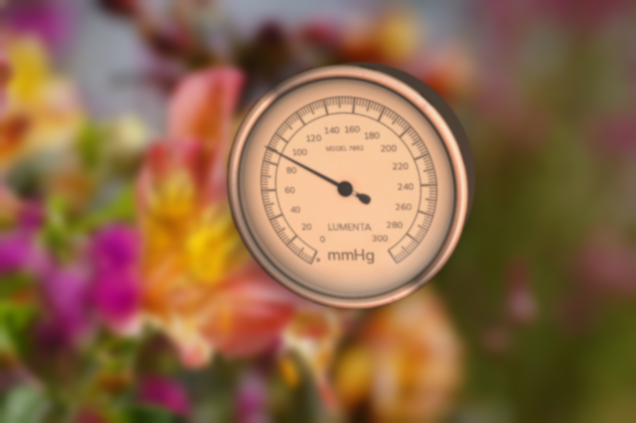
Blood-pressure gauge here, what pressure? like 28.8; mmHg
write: 90; mmHg
